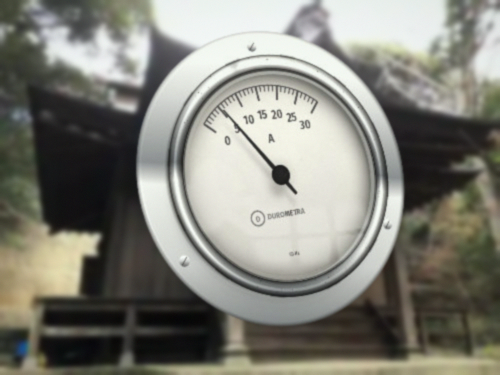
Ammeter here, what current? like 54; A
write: 5; A
